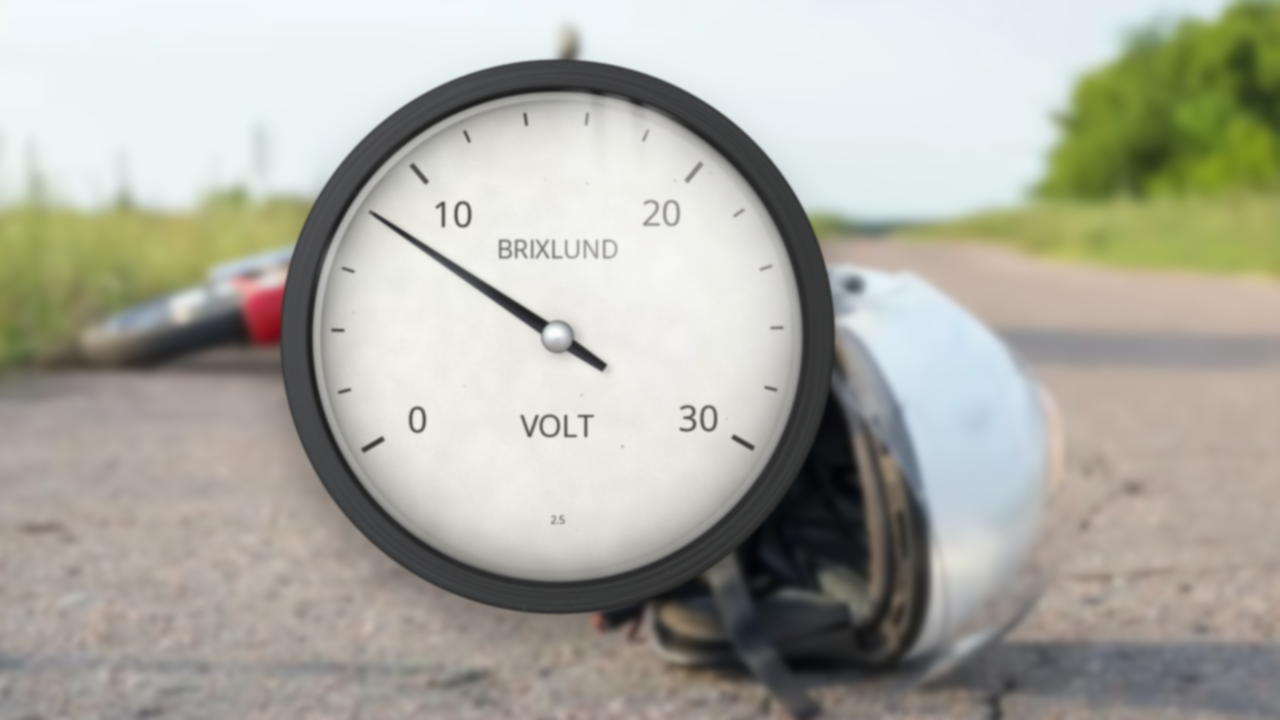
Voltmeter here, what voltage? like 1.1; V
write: 8; V
